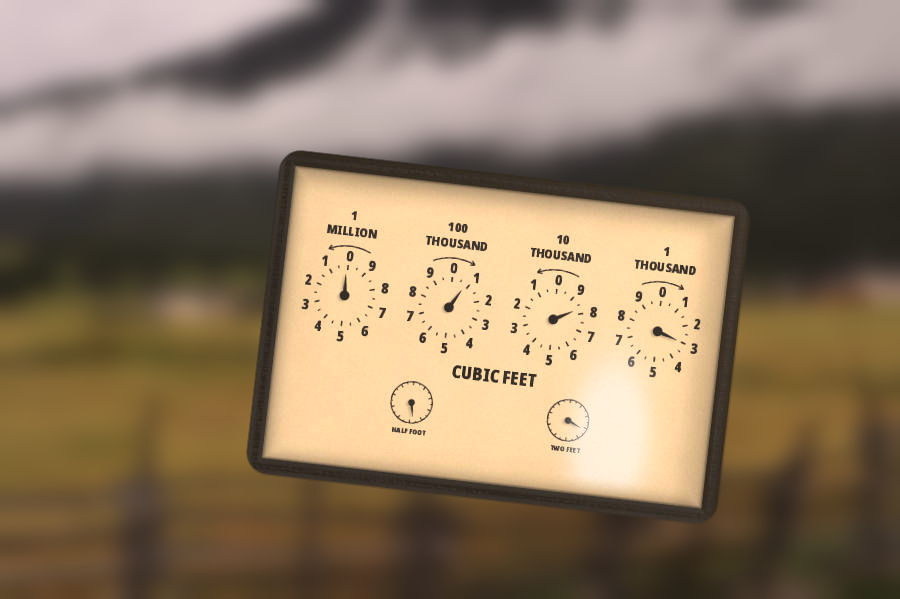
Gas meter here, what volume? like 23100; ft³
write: 8300; ft³
